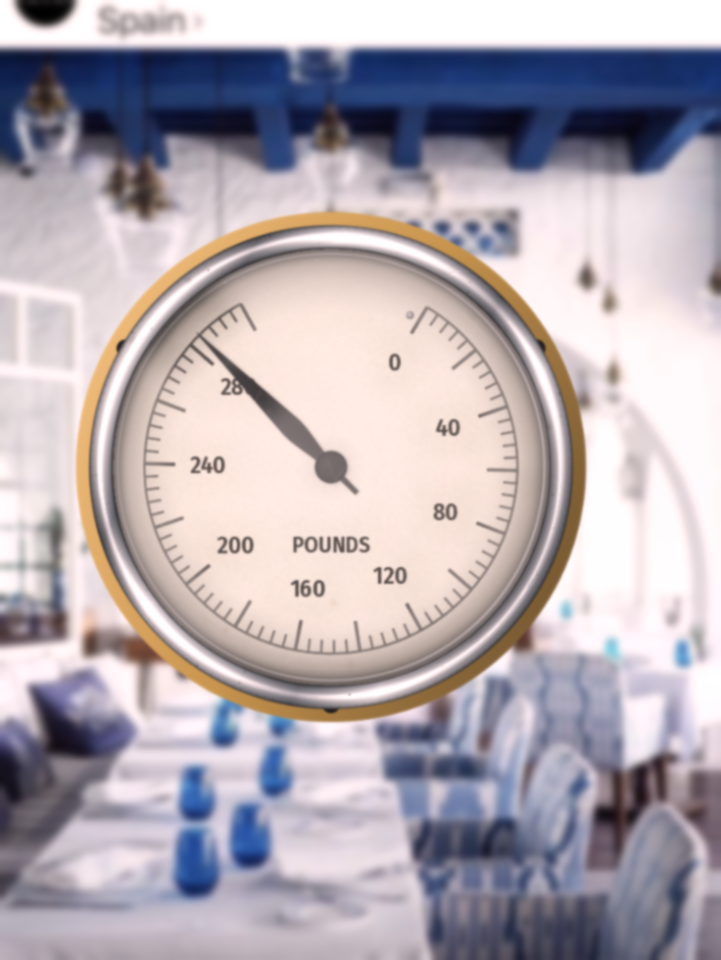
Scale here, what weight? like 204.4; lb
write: 284; lb
